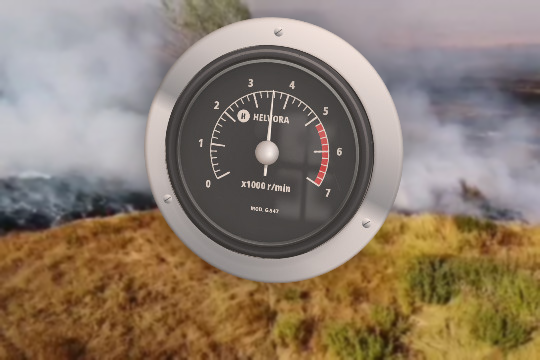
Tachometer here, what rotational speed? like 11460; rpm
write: 3600; rpm
